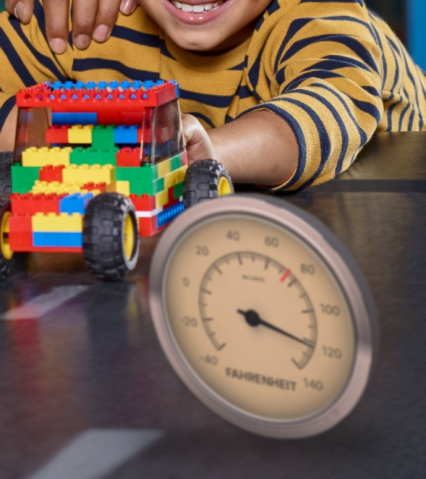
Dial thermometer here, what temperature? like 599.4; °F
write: 120; °F
